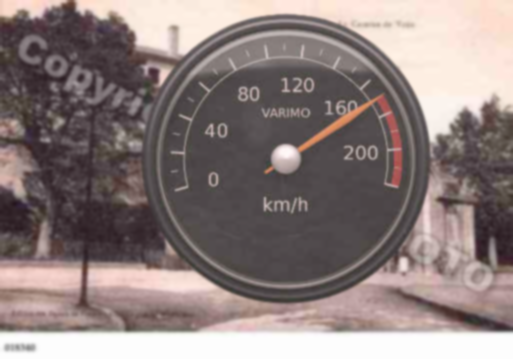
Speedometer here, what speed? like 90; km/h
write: 170; km/h
